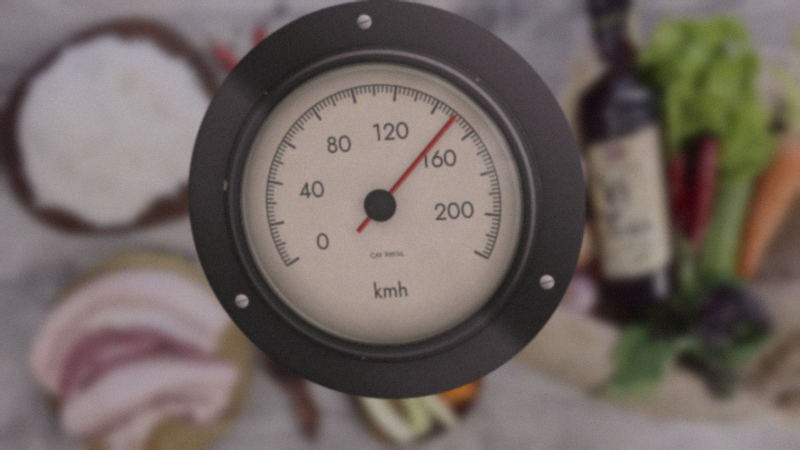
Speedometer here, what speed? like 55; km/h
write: 150; km/h
